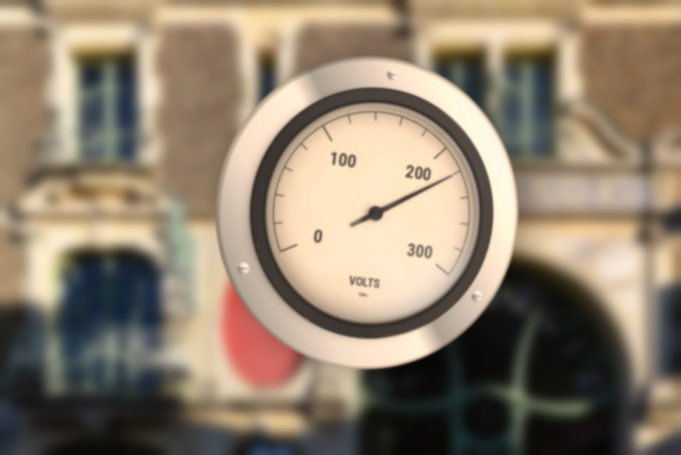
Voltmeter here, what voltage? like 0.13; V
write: 220; V
